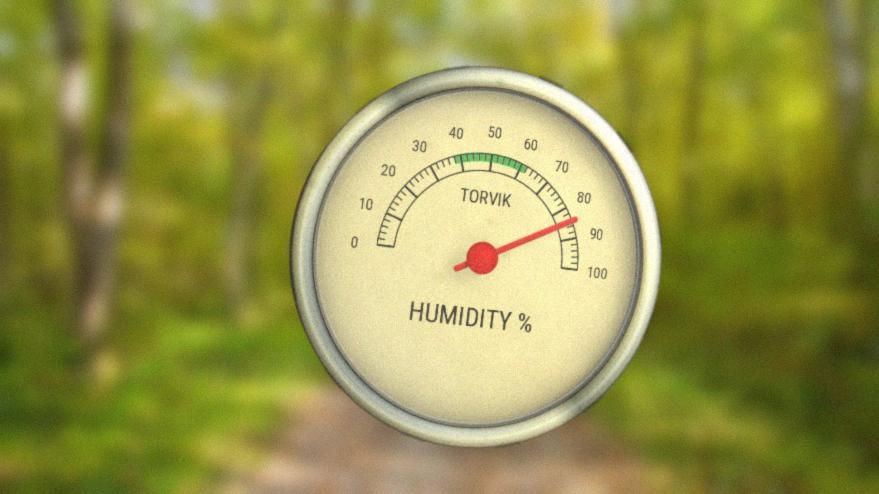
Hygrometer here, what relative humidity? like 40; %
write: 84; %
